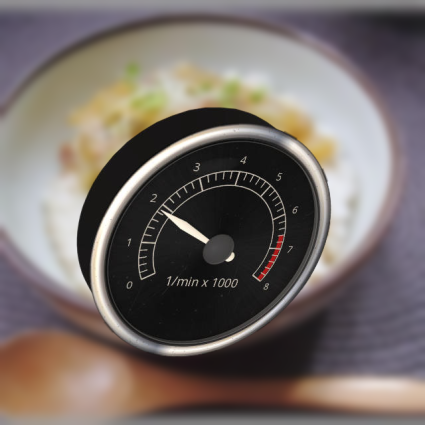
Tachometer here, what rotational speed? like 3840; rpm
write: 1900; rpm
